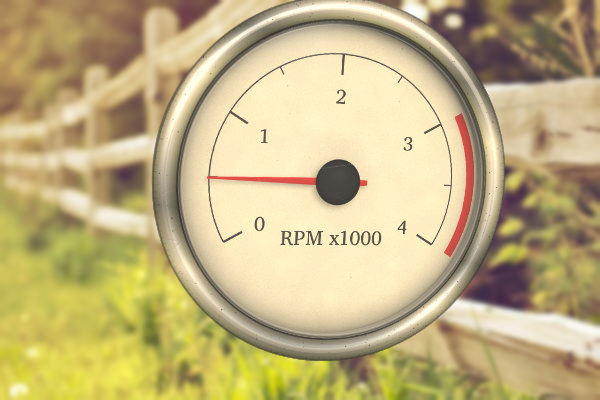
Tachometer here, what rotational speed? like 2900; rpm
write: 500; rpm
